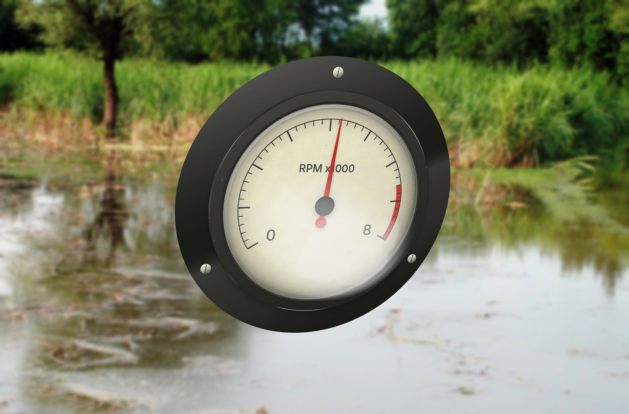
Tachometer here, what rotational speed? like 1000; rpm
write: 4200; rpm
